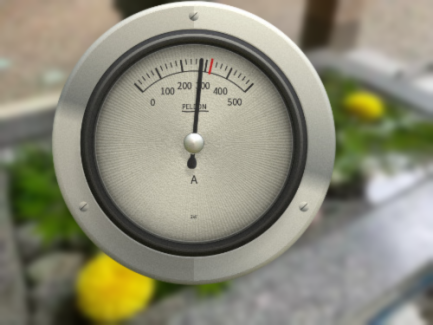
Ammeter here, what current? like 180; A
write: 280; A
